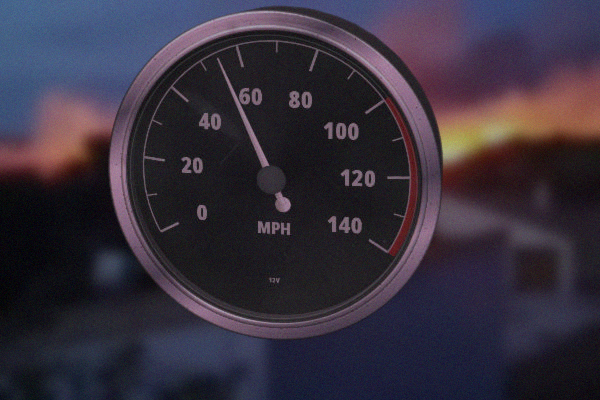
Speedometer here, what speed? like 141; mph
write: 55; mph
